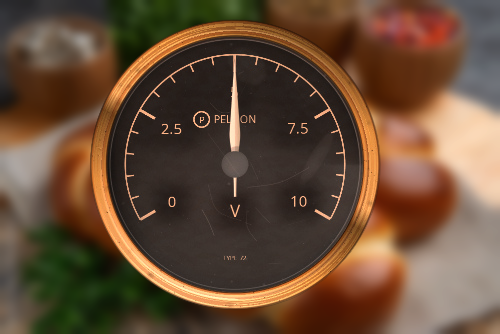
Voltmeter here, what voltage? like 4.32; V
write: 5; V
